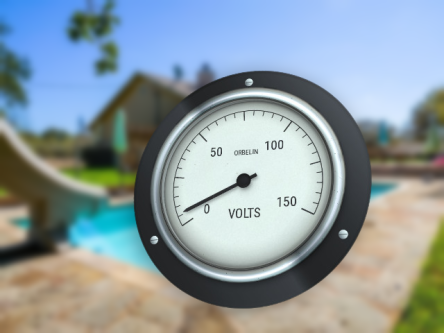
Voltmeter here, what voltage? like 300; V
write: 5; V
